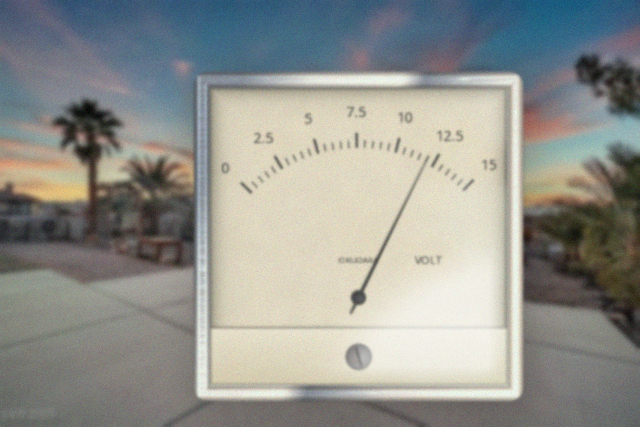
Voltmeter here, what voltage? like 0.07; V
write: 12; V
